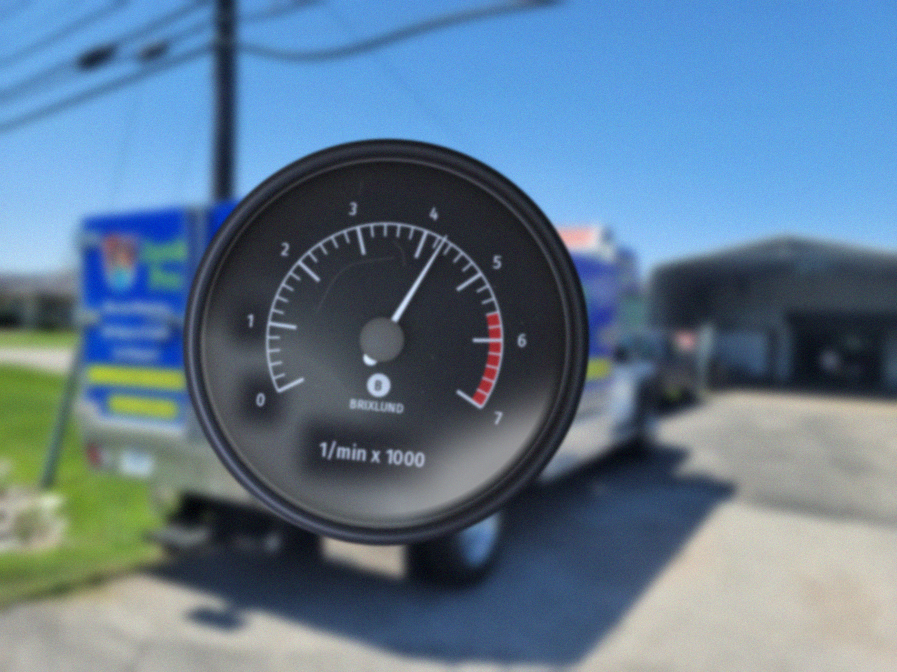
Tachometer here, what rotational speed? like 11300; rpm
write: 4300; rpm
